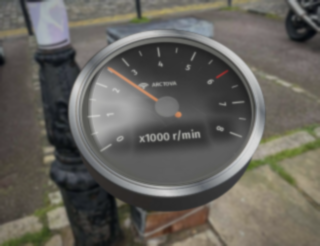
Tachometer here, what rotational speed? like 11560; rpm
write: 2500; rpm
